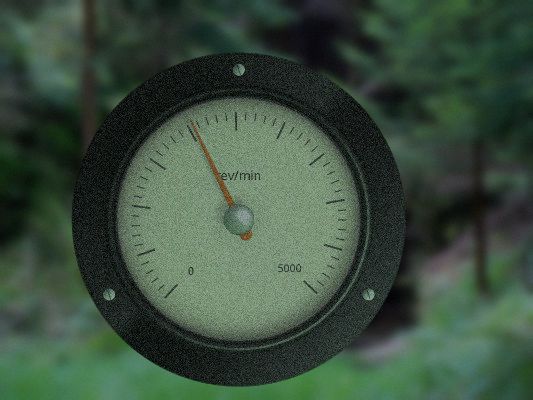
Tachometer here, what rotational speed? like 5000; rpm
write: 2050; rpm
